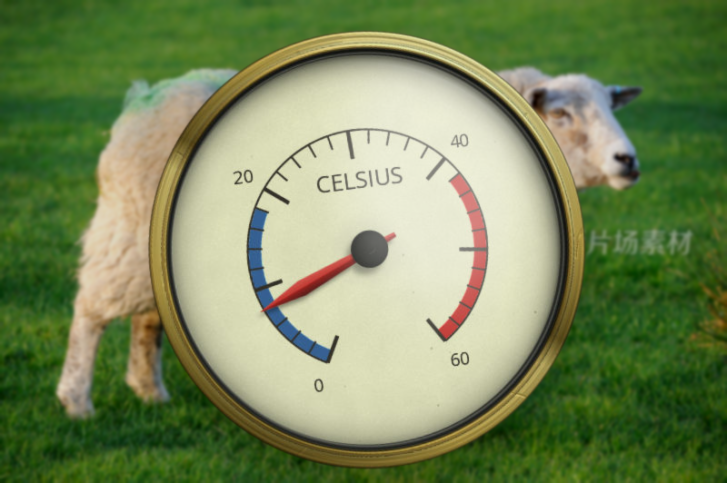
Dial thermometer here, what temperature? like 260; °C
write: 8; °C
